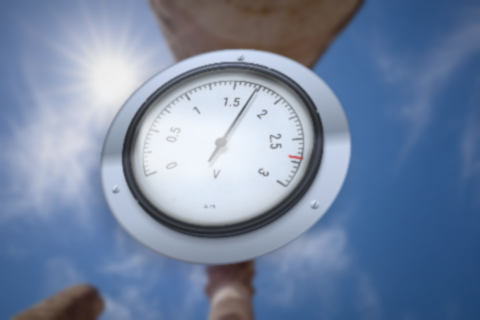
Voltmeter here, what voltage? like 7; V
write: 1.75; V
